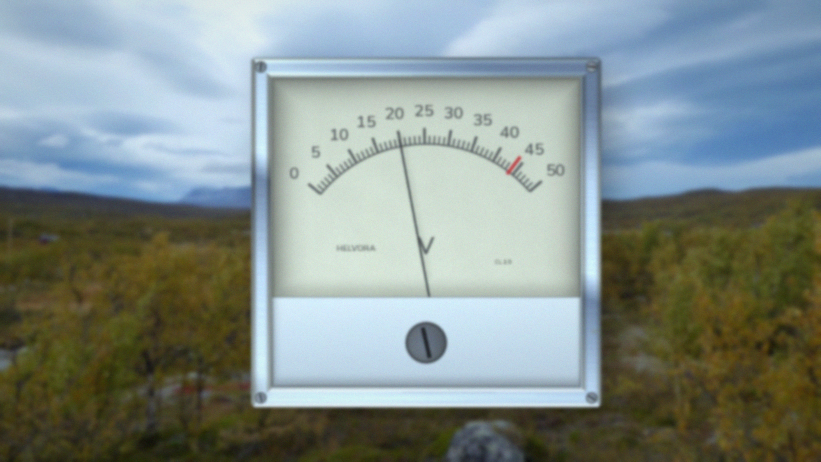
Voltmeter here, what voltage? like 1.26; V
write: 20; V
